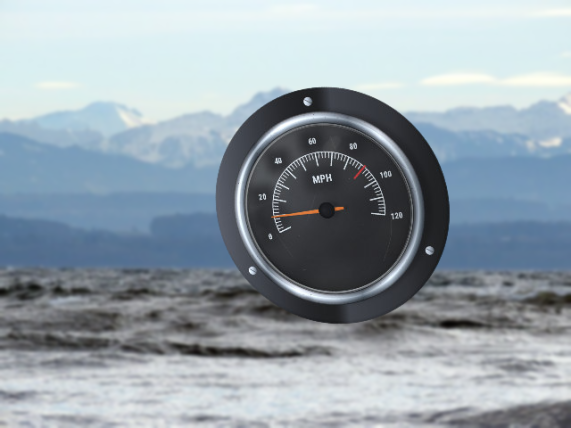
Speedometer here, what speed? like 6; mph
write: 10; mph
